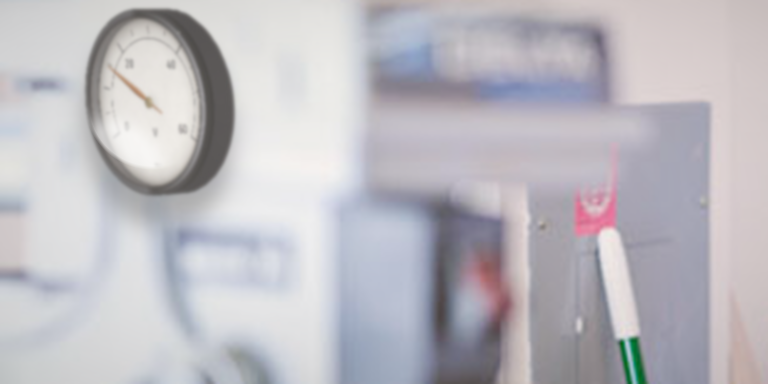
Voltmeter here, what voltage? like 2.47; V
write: 15; V
